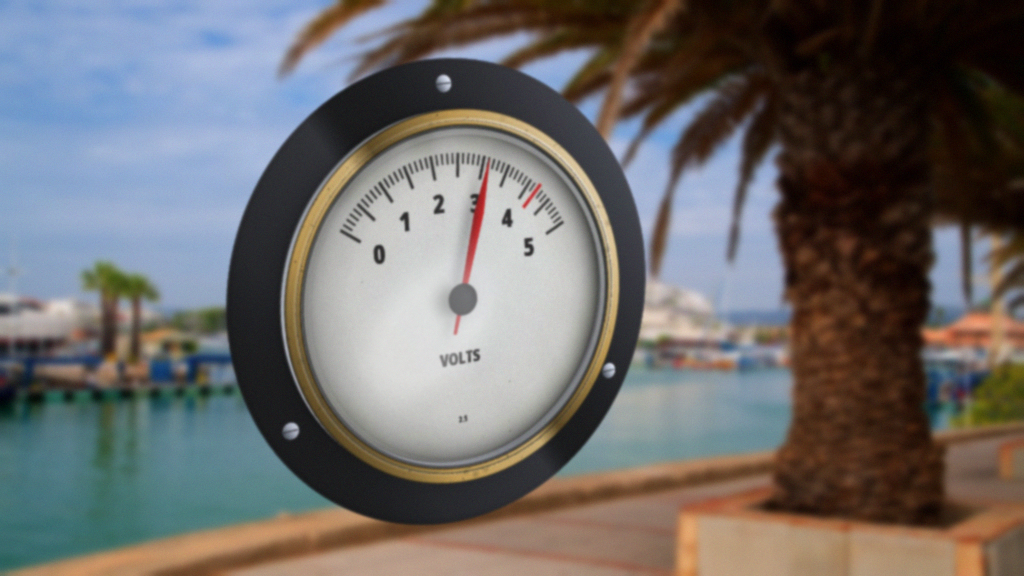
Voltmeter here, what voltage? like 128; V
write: 3; V
